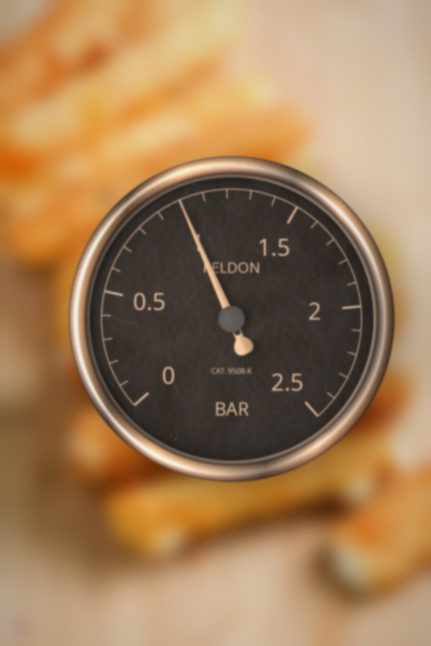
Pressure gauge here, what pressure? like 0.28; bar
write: 1; bar
